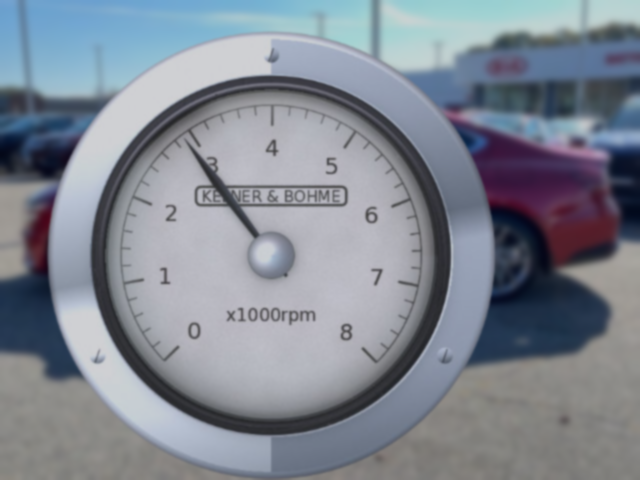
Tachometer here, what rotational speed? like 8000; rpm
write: 2900; rpm
